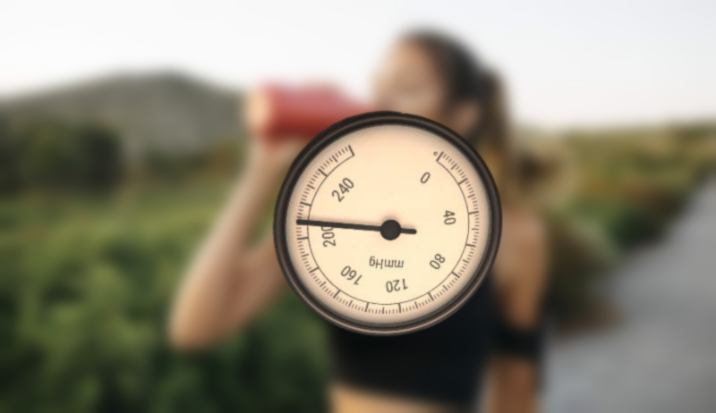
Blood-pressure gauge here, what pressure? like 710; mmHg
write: 210; mmHg
